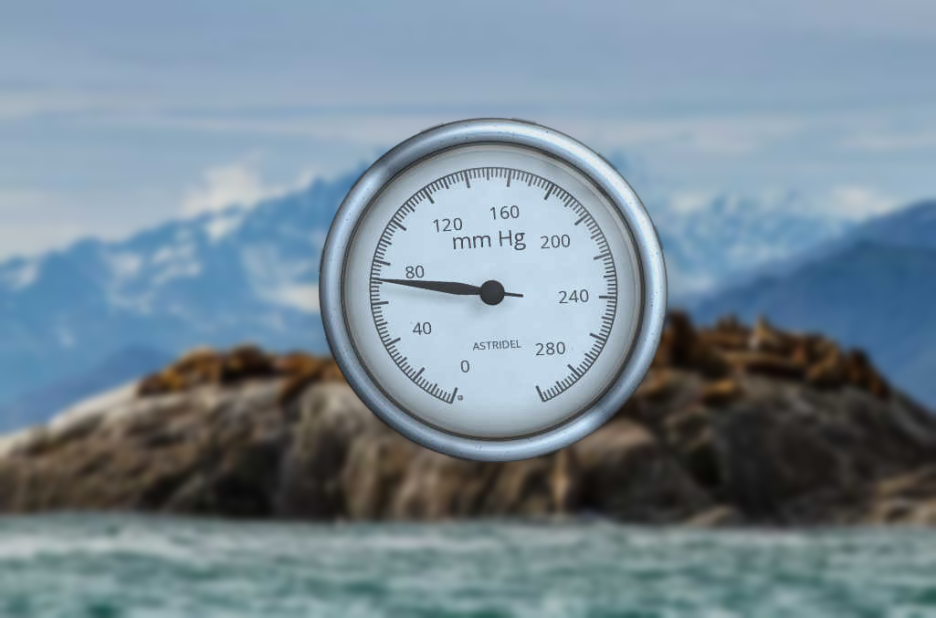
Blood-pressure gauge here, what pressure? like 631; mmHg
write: 72; mmHg
